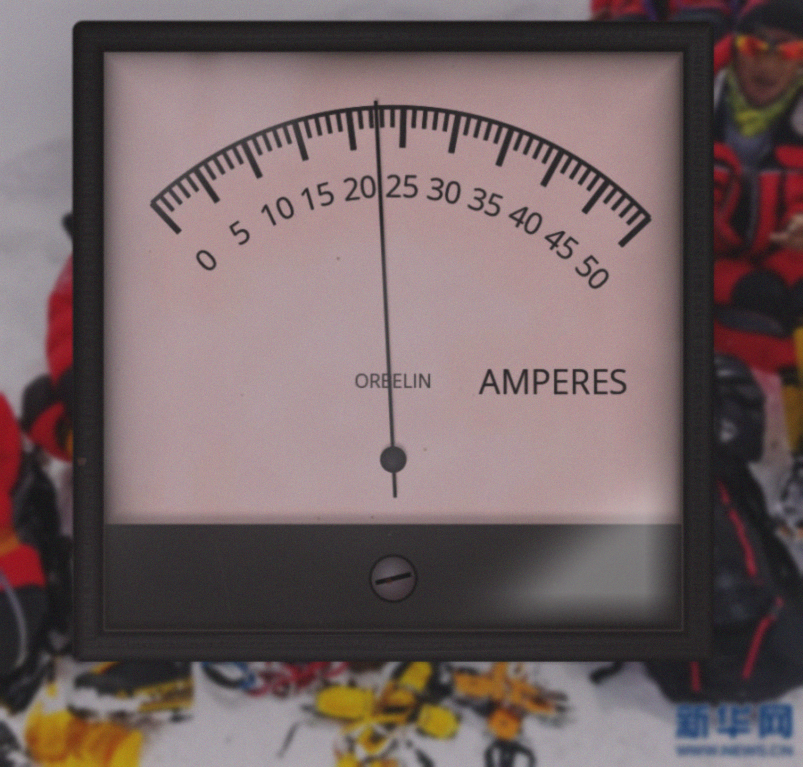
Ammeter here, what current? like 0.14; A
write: 22.5; A
